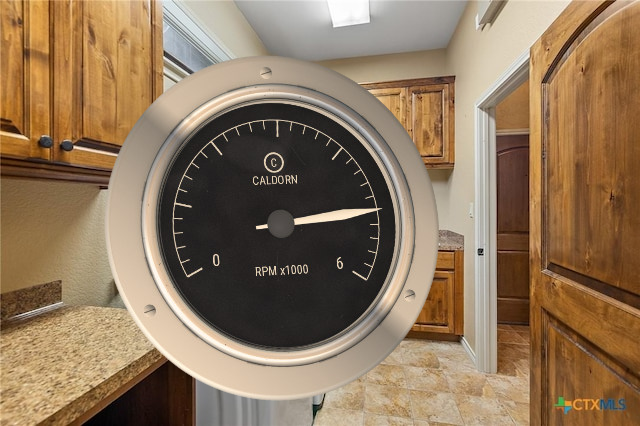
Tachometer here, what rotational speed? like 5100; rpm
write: 5000; rpm
